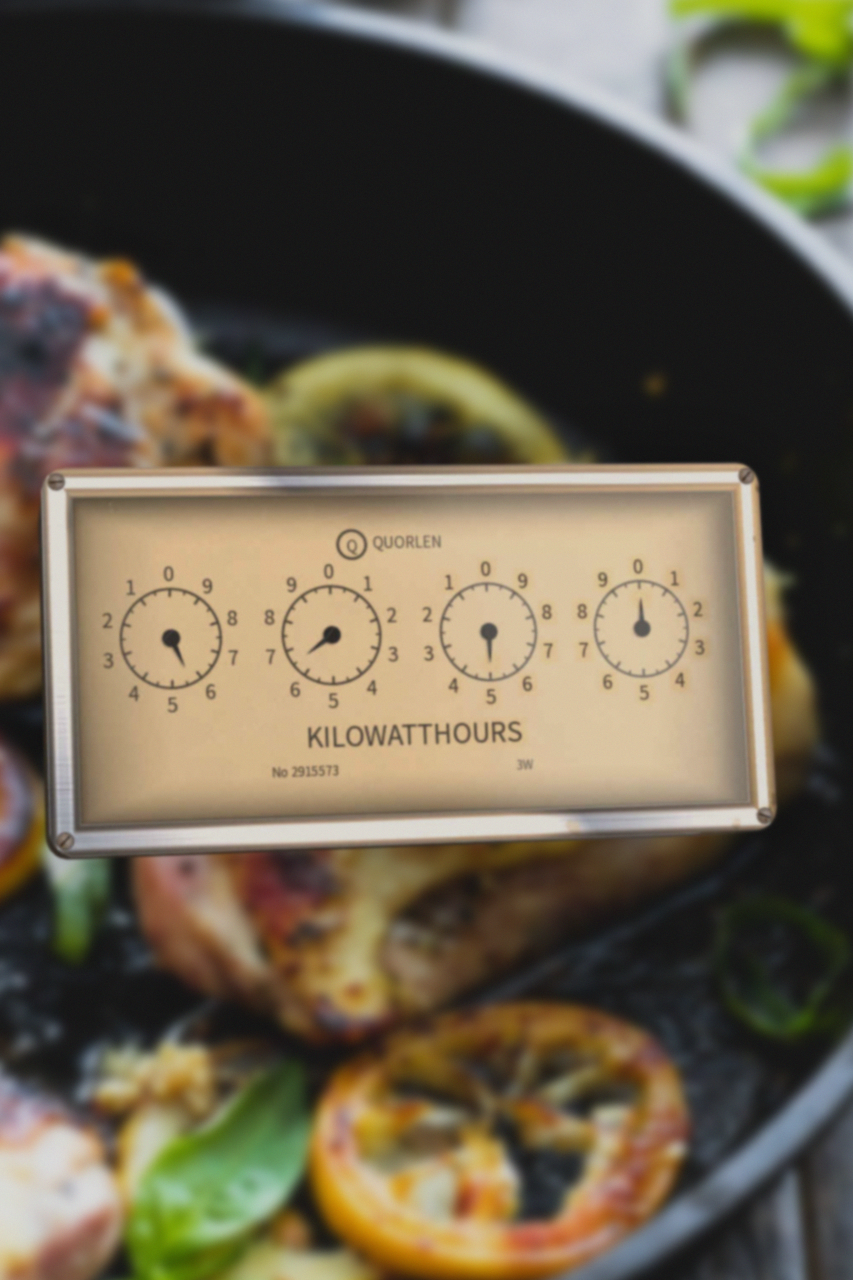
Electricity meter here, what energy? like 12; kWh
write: 5650; kWh
